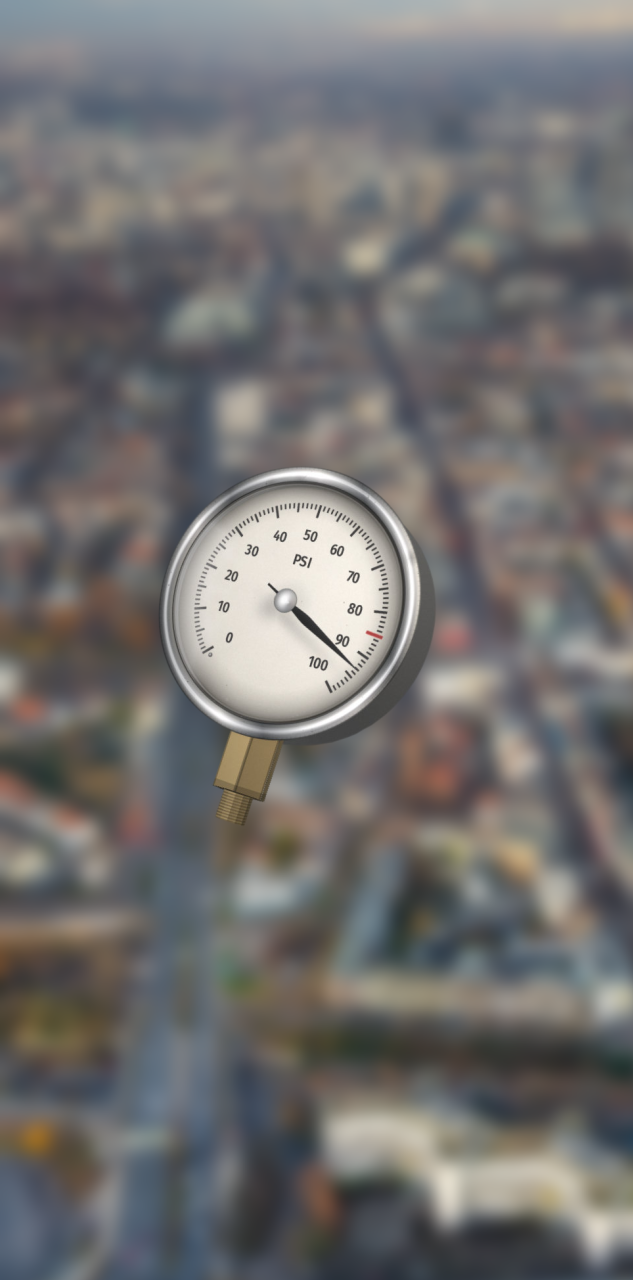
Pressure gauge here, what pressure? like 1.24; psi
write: 93; psi
